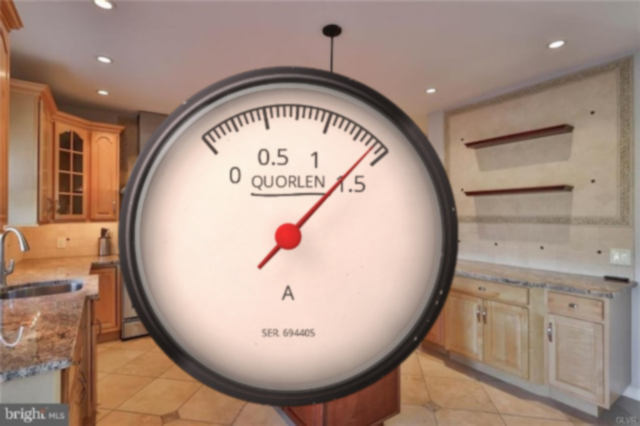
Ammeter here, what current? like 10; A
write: 1.4; A
